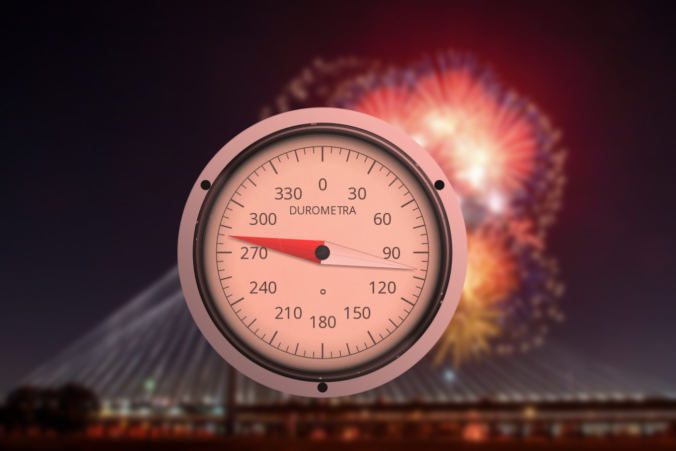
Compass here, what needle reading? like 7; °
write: 280; °
